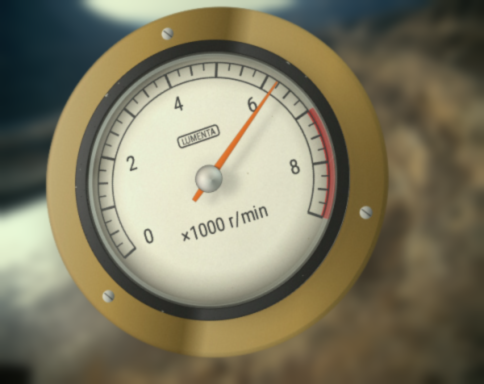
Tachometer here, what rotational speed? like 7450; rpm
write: 6250; rpm
